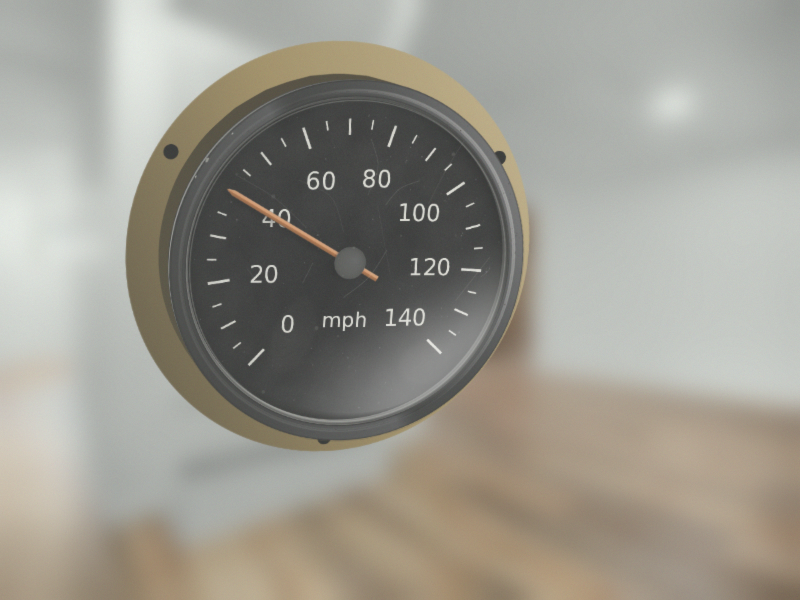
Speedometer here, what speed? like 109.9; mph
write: 40; mph
